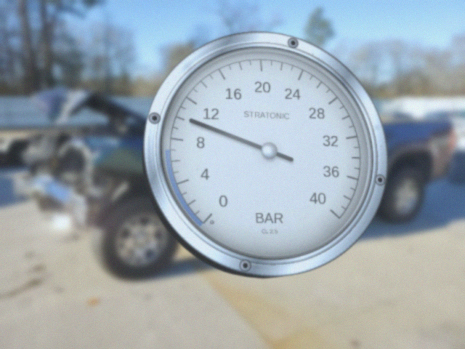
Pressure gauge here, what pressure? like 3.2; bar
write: 10; bar
